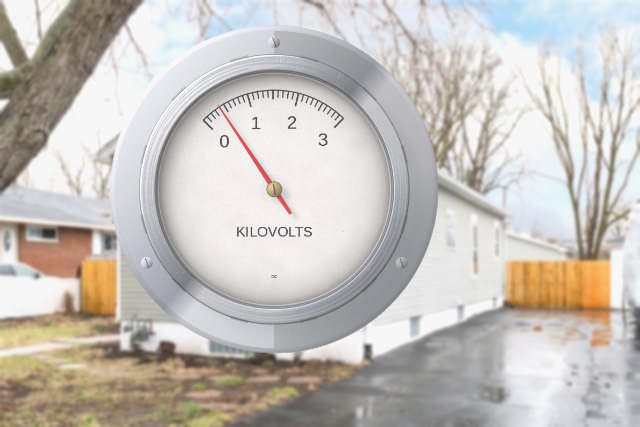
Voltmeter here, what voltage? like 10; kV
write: 0.4; kV
